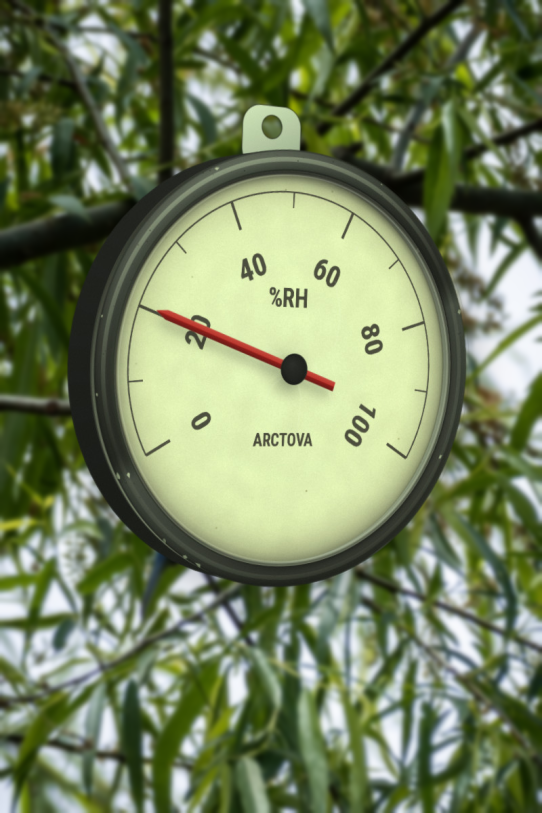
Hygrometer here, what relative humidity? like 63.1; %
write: 20; %
